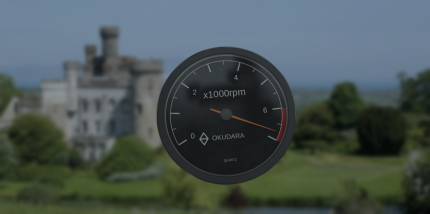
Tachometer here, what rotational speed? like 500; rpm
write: 6750; rpm
